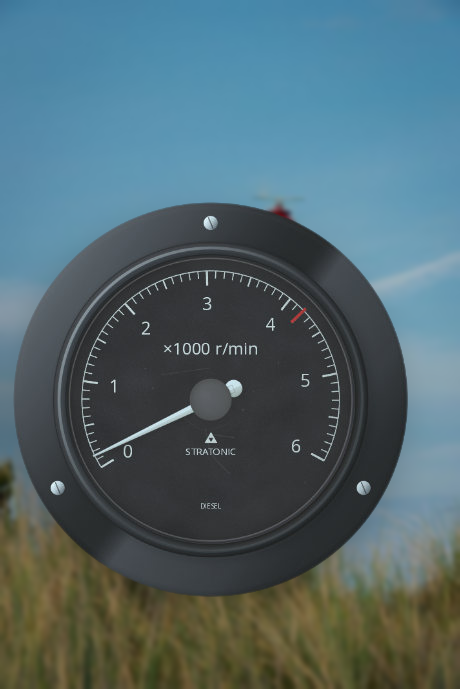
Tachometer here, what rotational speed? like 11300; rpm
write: 150; rpm
